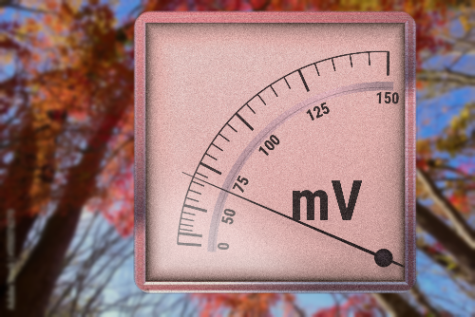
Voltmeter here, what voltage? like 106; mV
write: 67.5; mV
